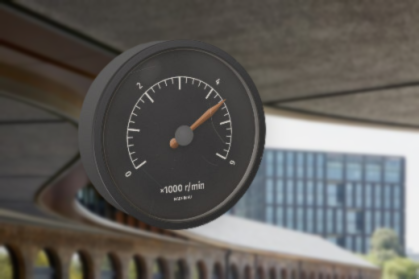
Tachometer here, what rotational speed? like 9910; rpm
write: 4400; rpm
